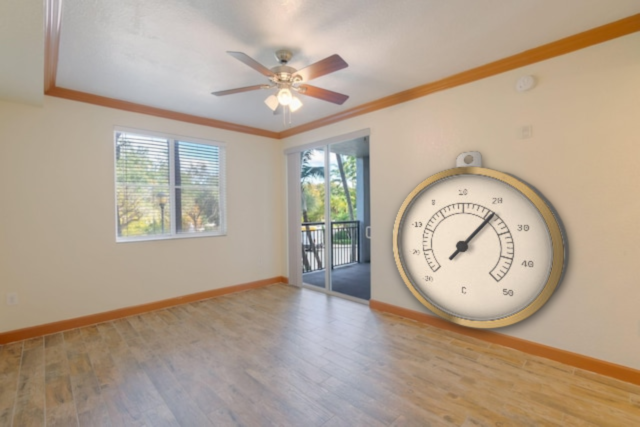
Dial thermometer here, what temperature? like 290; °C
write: 22; °C
